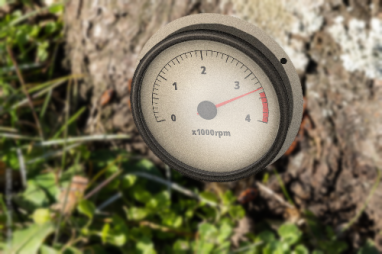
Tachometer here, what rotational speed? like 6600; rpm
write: 3300; rpm
